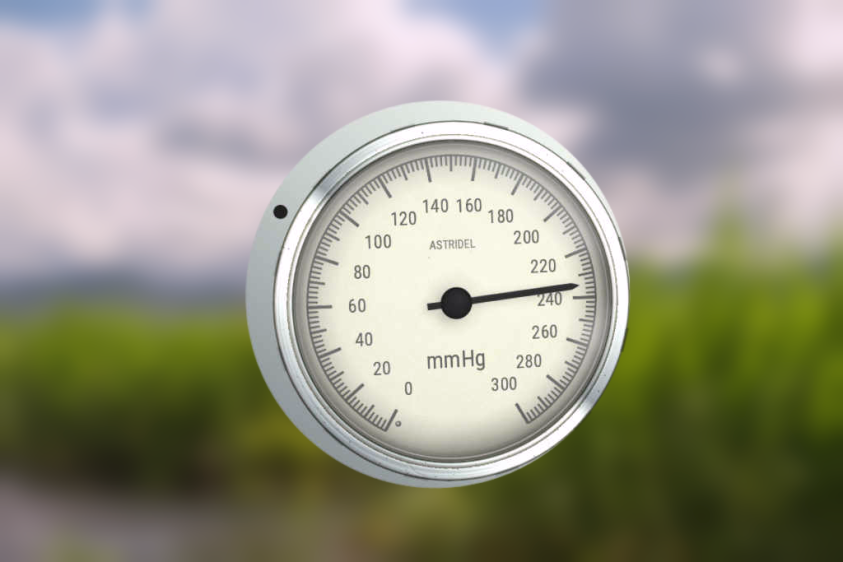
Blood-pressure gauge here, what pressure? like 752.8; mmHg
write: 234; mmHg
